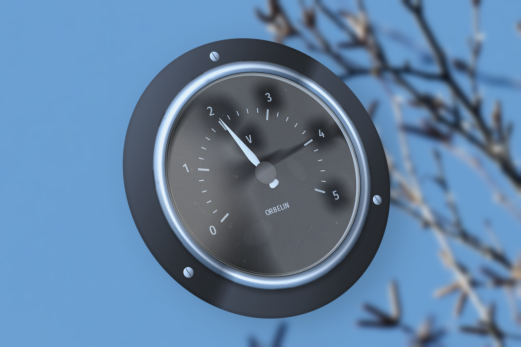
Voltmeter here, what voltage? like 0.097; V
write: 2; V
